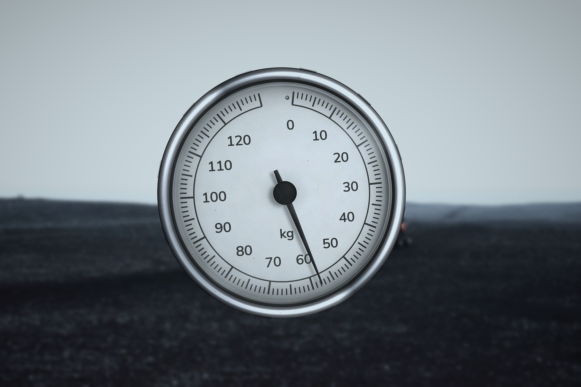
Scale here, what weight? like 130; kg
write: 58; kg
